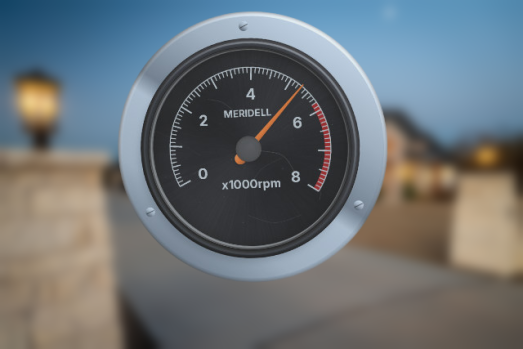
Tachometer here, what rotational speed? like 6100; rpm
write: 5300; rpm
